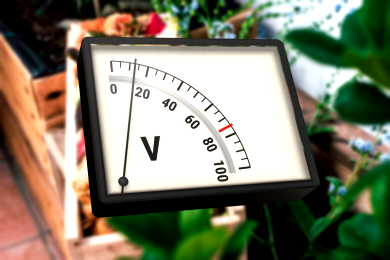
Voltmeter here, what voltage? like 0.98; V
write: 12.5; V
